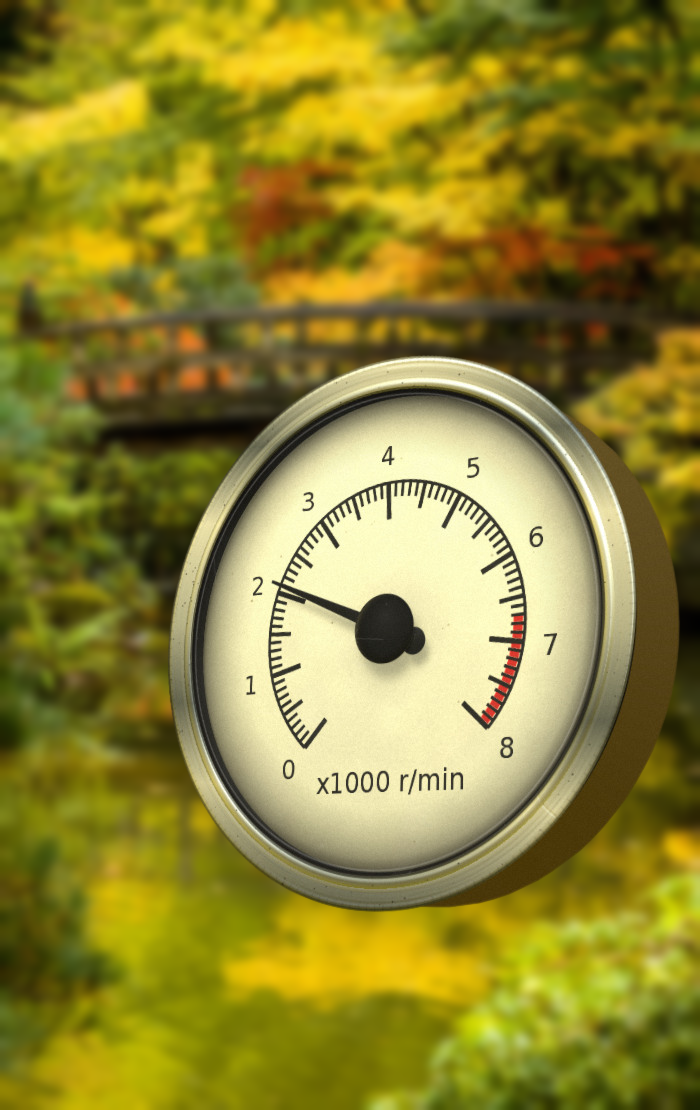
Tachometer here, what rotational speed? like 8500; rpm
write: 2100; rpm
